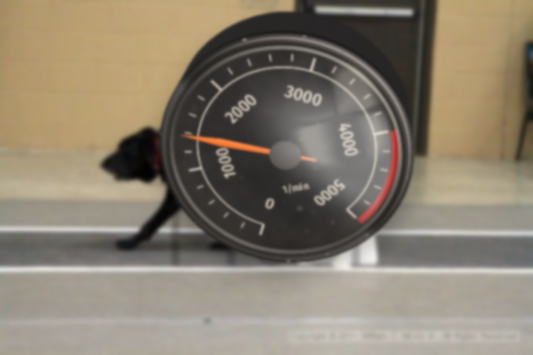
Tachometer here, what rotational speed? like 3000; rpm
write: 1400; rpm
